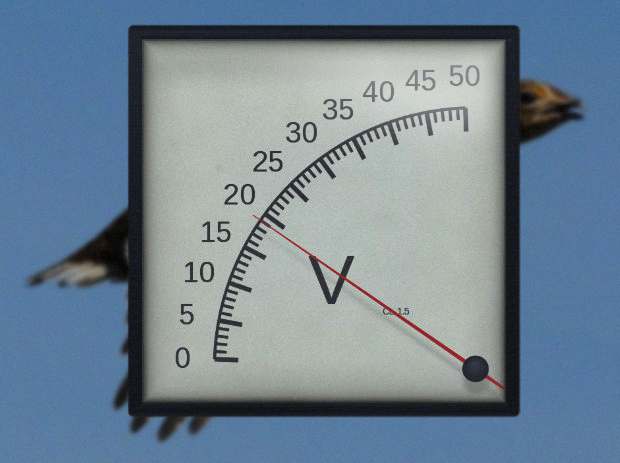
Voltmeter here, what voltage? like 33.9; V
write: 19; V
